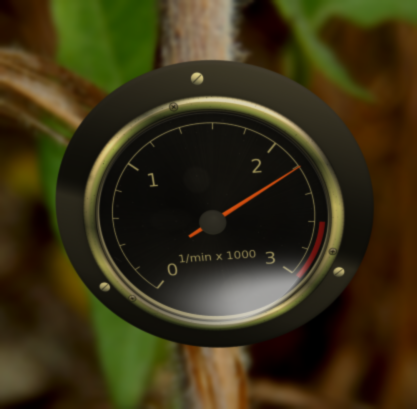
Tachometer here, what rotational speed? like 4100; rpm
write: 2200; rpm
